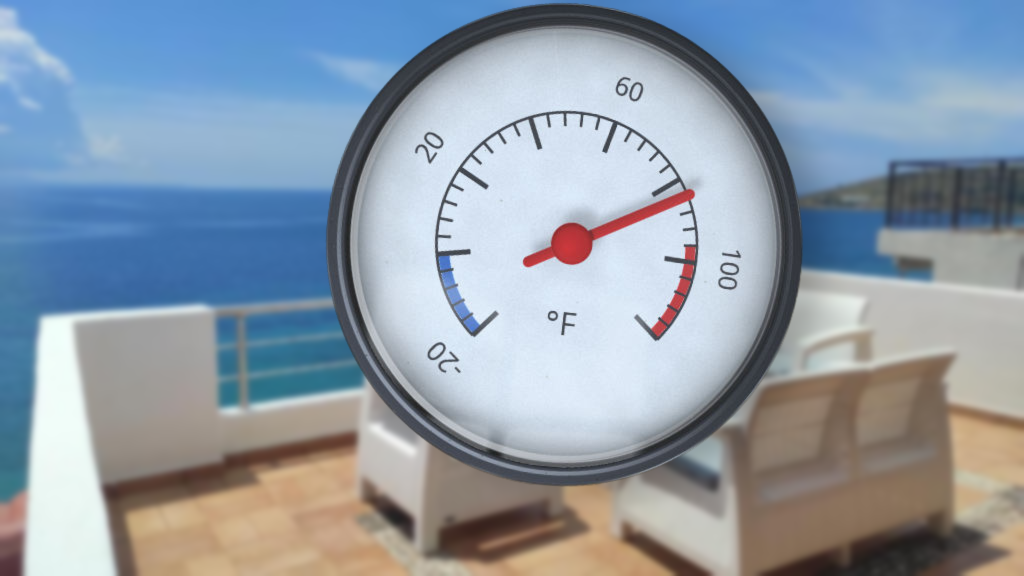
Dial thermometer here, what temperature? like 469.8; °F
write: 84; °F
